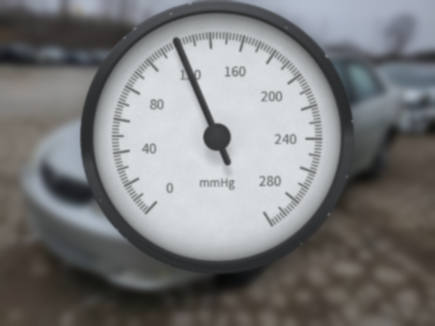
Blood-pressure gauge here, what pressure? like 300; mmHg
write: 120; mmHg
